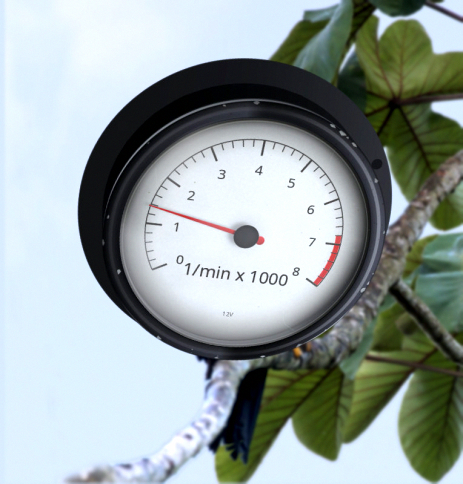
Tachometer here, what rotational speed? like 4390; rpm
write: 1400; rpm
